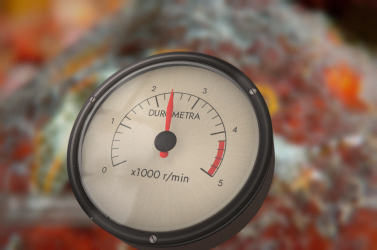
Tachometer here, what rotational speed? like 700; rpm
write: 2400; rpm
